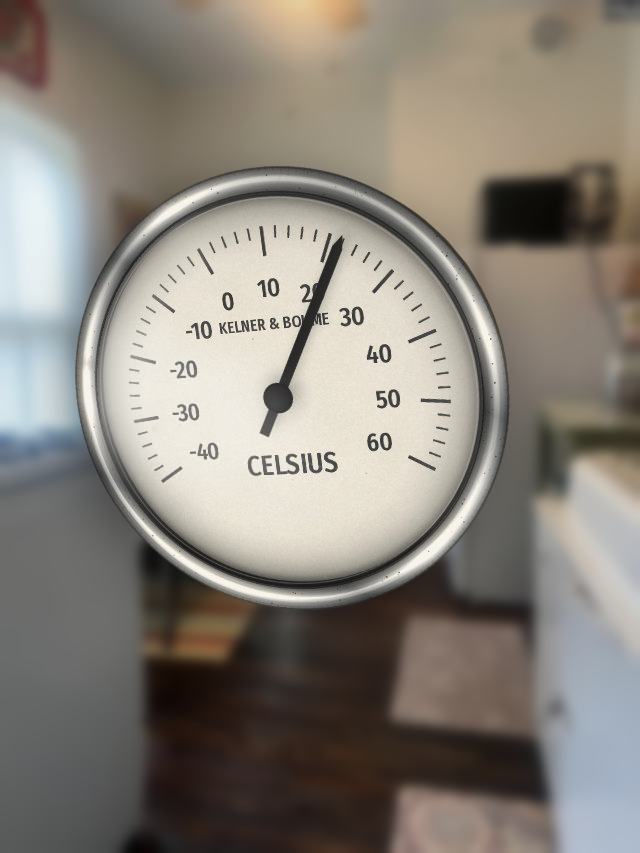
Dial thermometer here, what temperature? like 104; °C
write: 22; °C
